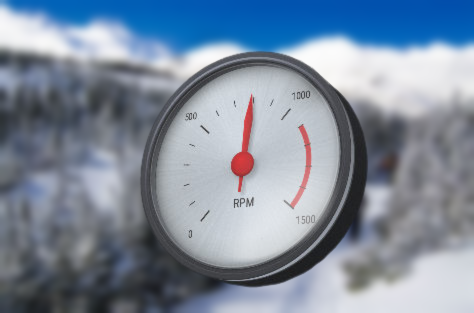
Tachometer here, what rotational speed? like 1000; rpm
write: 800; rpm
